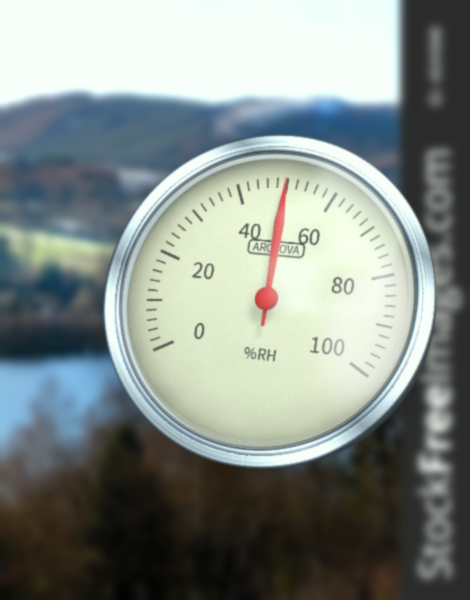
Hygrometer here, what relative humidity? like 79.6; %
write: 50; %
